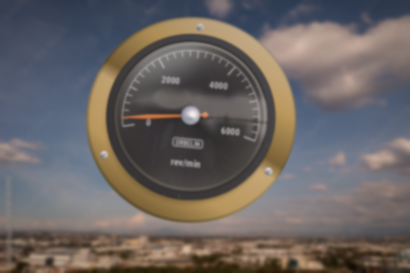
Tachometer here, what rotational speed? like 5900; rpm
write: 200; rpm
